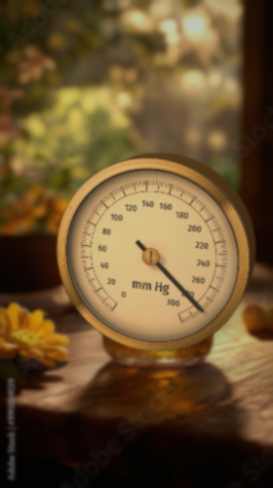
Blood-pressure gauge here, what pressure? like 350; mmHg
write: 280; mmHg
